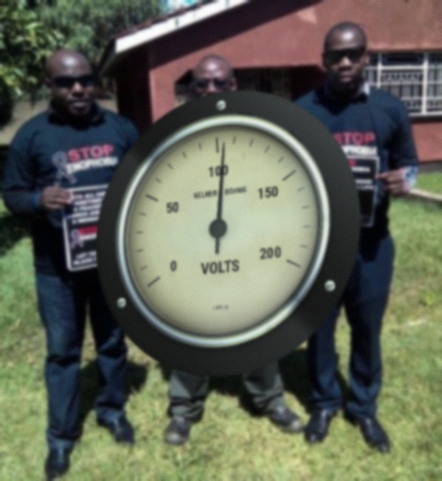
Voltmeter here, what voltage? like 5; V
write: 105; V
